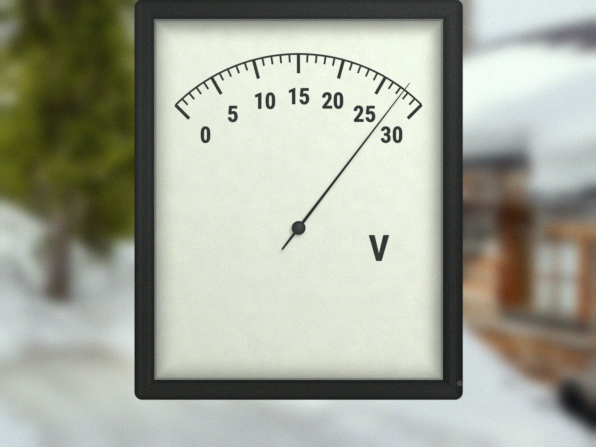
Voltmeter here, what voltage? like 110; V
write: 27.5; V
